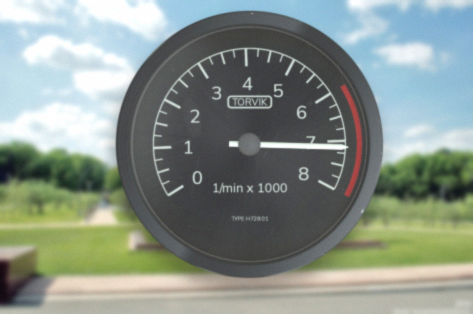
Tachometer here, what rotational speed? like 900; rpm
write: 7125; rpm
